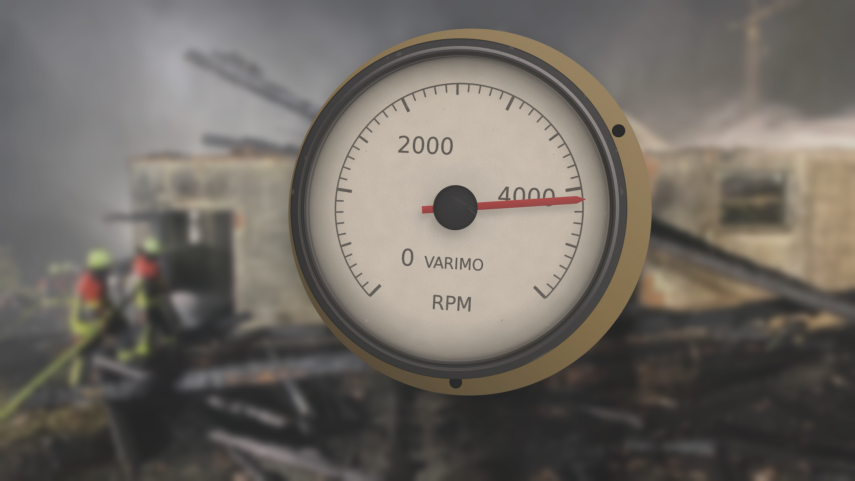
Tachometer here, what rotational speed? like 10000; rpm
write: 4100; rpm
